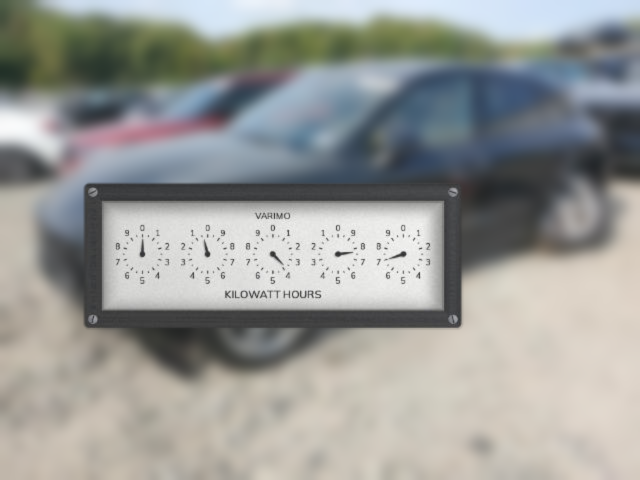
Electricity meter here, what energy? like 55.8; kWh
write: 377; kWh
